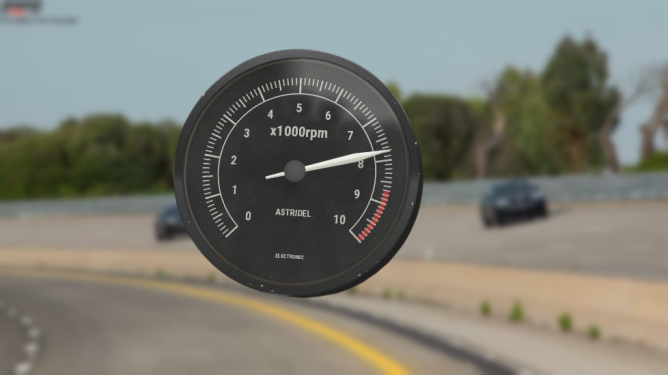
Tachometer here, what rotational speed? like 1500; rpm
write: 7800; rpm
